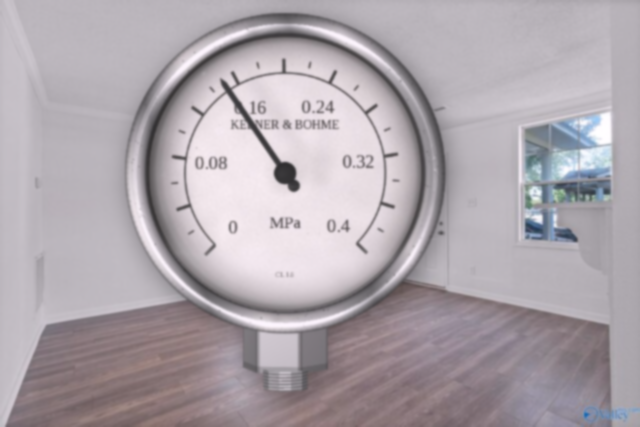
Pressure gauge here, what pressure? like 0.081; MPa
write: 0.15; MPa
